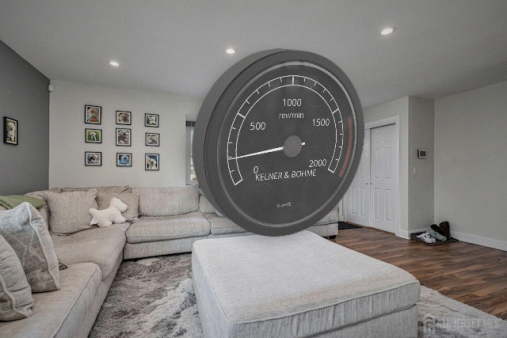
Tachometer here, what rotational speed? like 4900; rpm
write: 200; rpm
